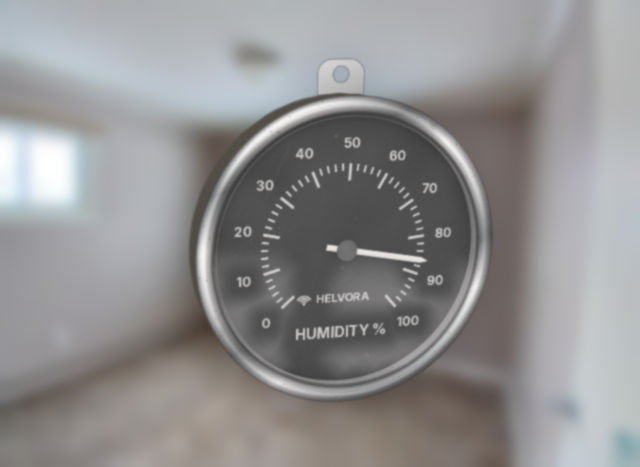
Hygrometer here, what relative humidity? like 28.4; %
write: 86; %
